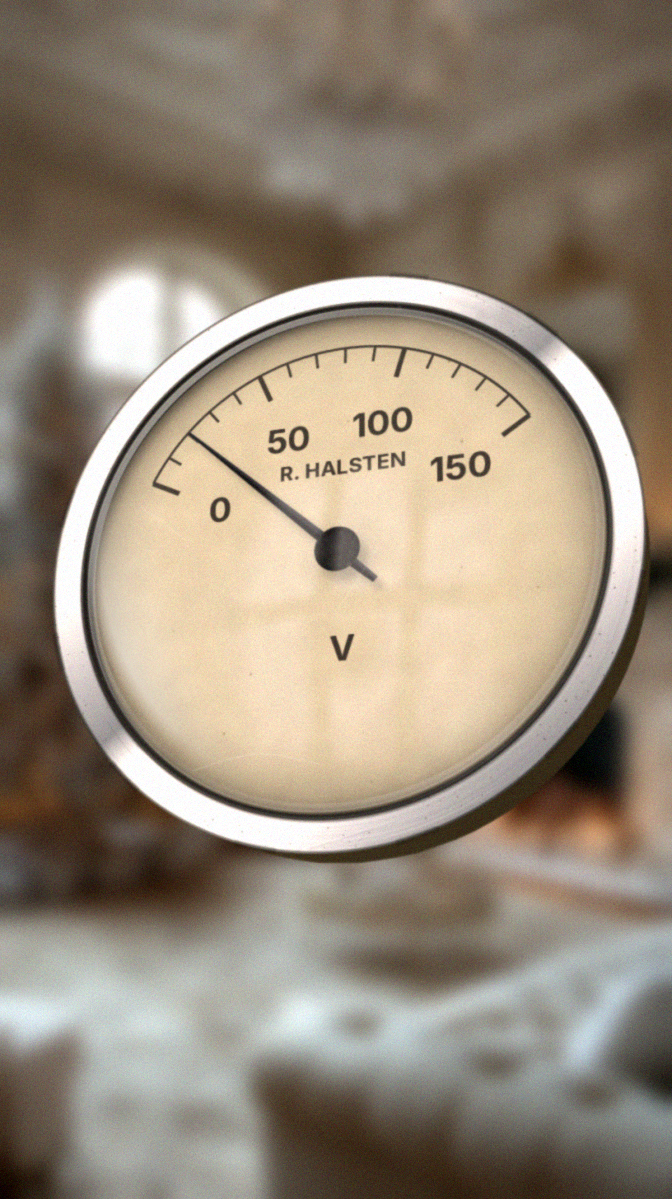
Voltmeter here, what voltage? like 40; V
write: 20; V
